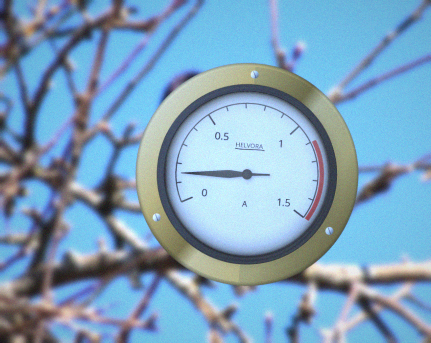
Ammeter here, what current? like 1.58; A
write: 0.15; A
